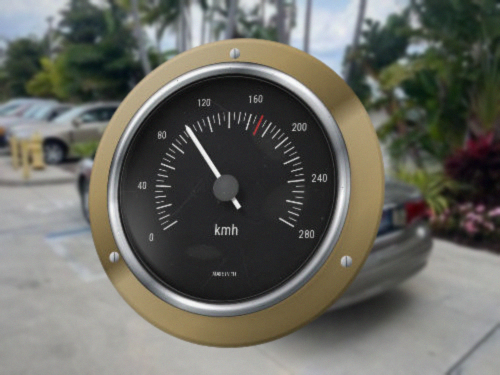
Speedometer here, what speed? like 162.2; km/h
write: 100; km/h
